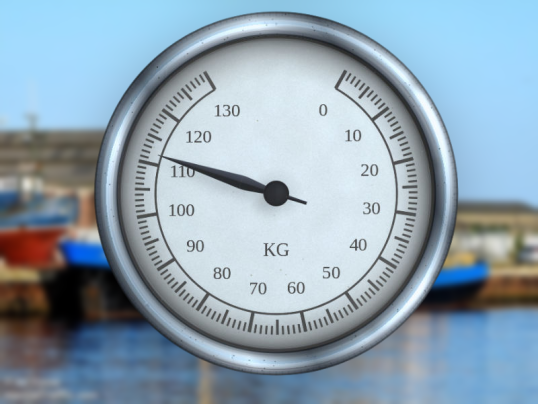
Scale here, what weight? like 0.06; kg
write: 112; kg
